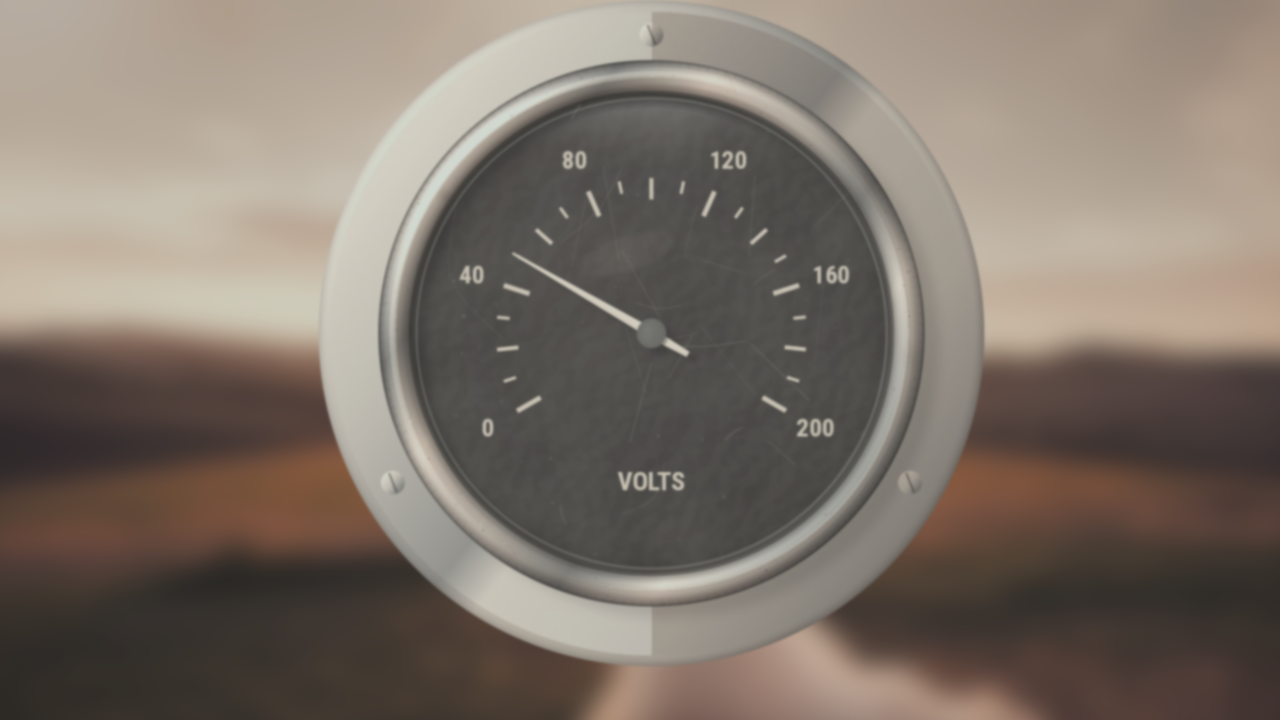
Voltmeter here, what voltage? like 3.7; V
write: 50; V
